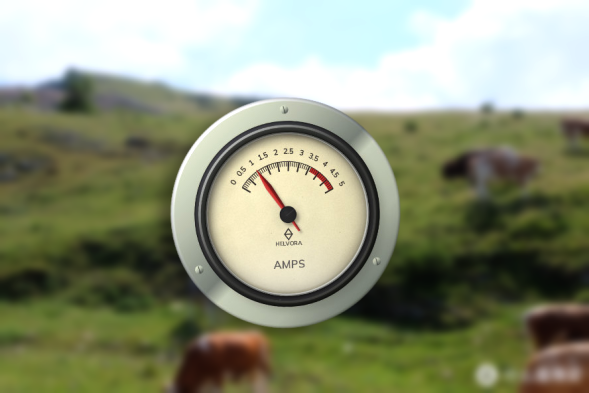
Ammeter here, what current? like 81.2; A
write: 1; A
